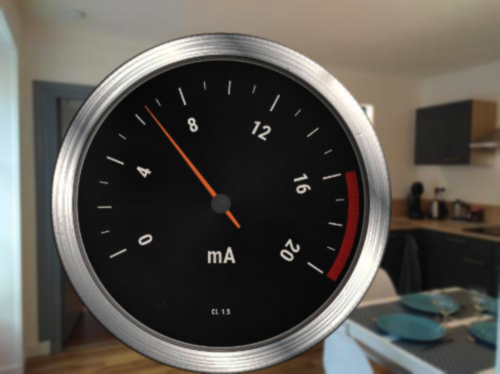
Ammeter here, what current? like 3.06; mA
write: 6.5; mA
